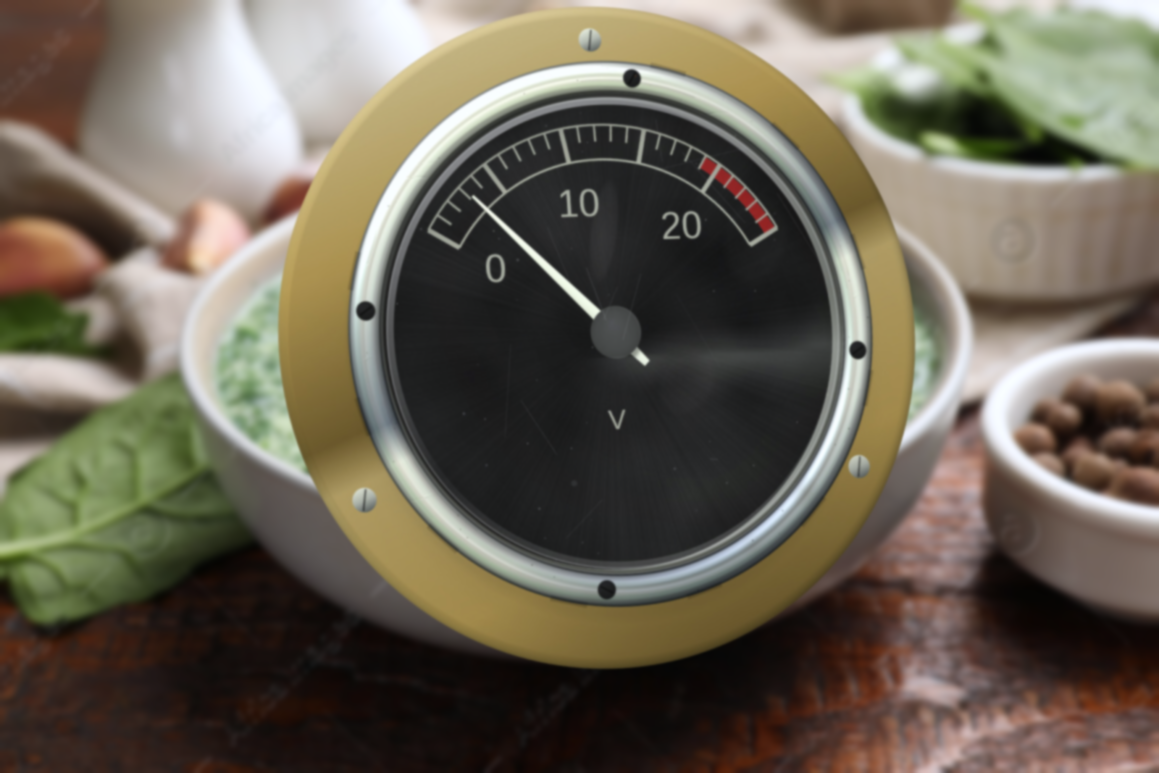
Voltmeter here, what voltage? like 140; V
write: 3; V
